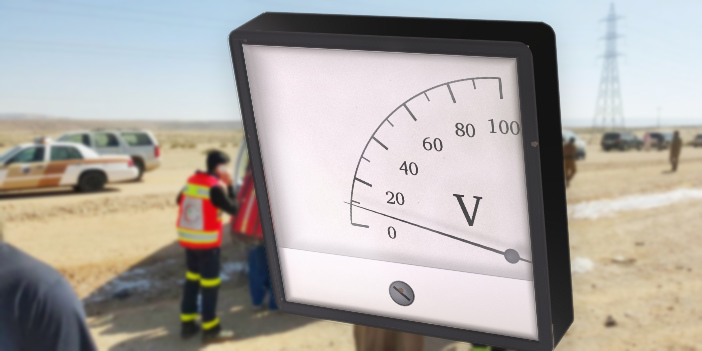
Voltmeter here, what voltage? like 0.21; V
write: 10; V
